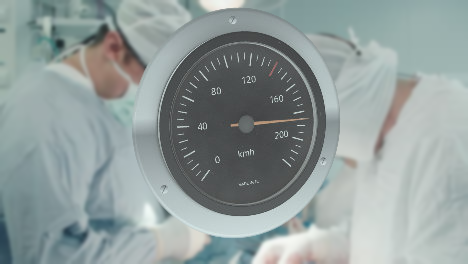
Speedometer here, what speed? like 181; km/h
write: 185; km/h
